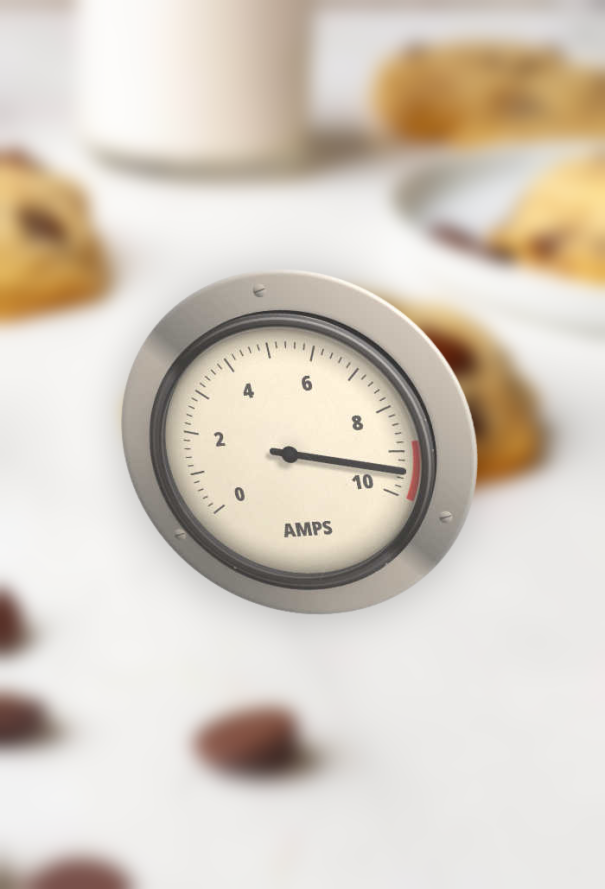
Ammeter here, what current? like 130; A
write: 9.4; A
